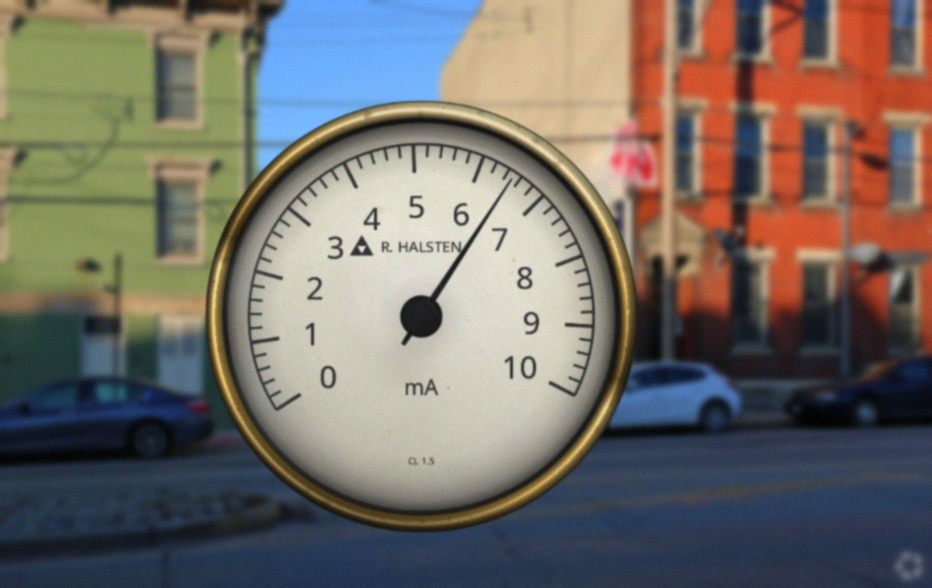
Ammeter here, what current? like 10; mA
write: 6.5; mA
